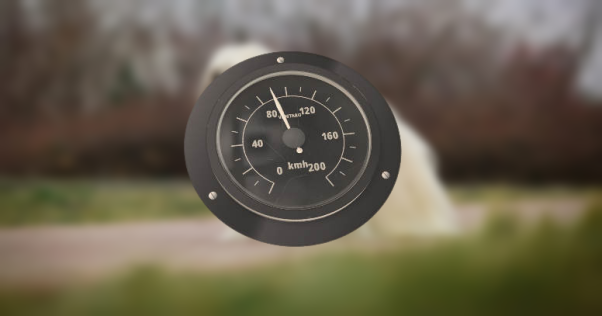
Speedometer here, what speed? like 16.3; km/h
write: 90; km/h
